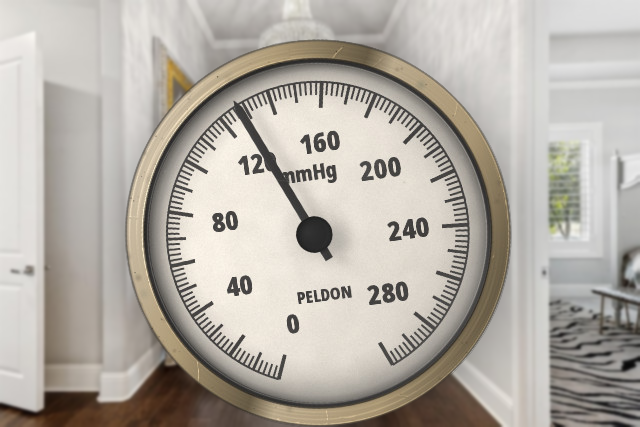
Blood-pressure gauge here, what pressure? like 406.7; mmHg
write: 128; mmHg
